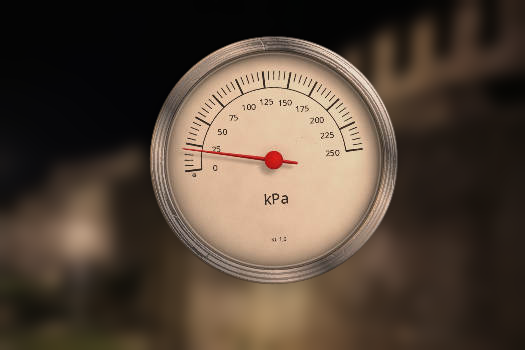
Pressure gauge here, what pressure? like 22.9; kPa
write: 20; kPa
